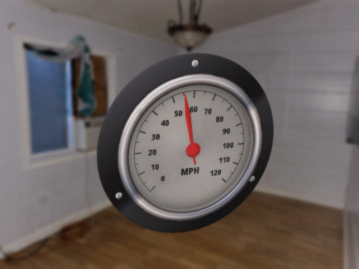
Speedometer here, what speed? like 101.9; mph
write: 55; mph
